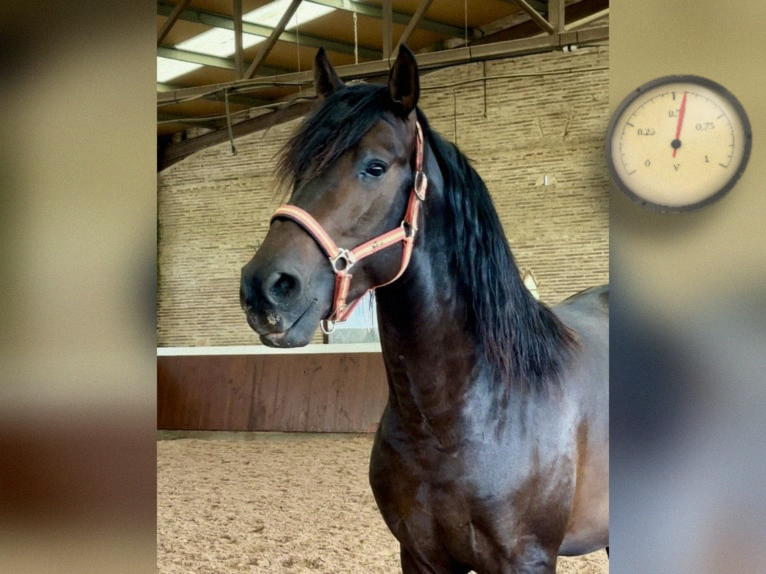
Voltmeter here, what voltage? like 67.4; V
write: 0.55; V
